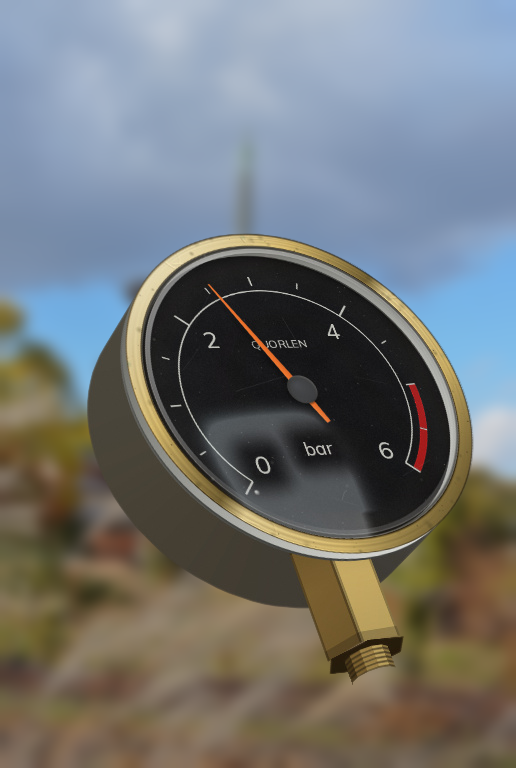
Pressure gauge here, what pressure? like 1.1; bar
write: 2.5; bar
